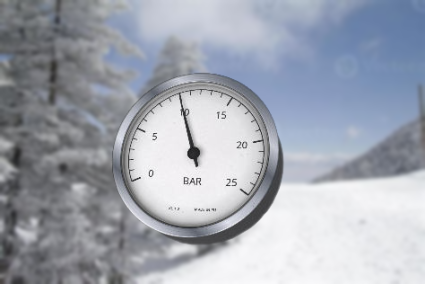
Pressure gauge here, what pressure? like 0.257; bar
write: 10; bar
